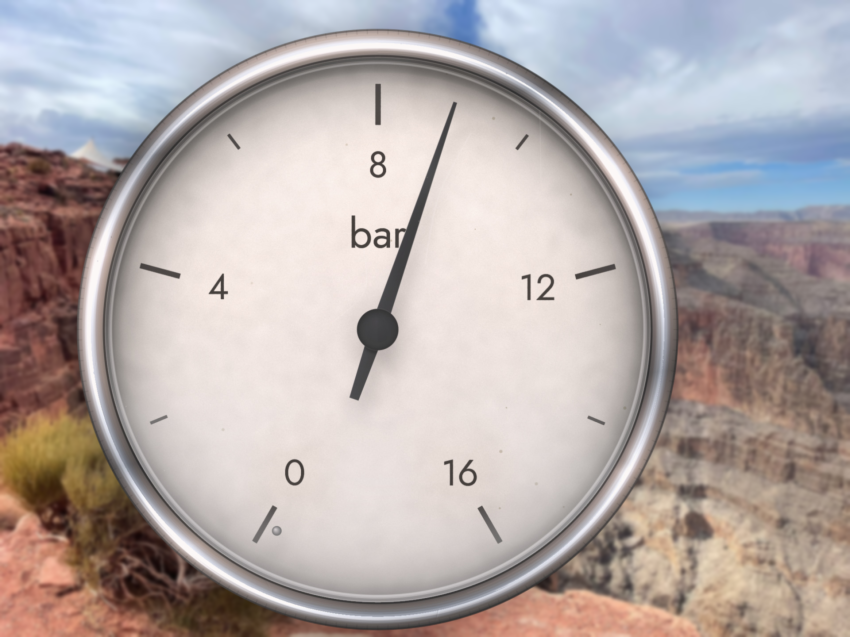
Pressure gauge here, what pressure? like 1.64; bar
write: 9; bar
